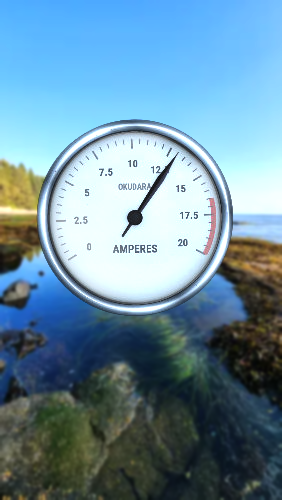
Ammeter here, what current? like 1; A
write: 13; A
